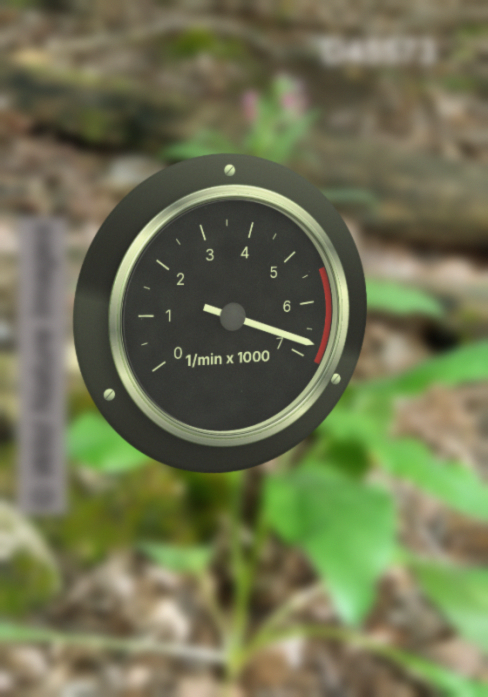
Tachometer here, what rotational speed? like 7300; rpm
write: 6750; rpm
